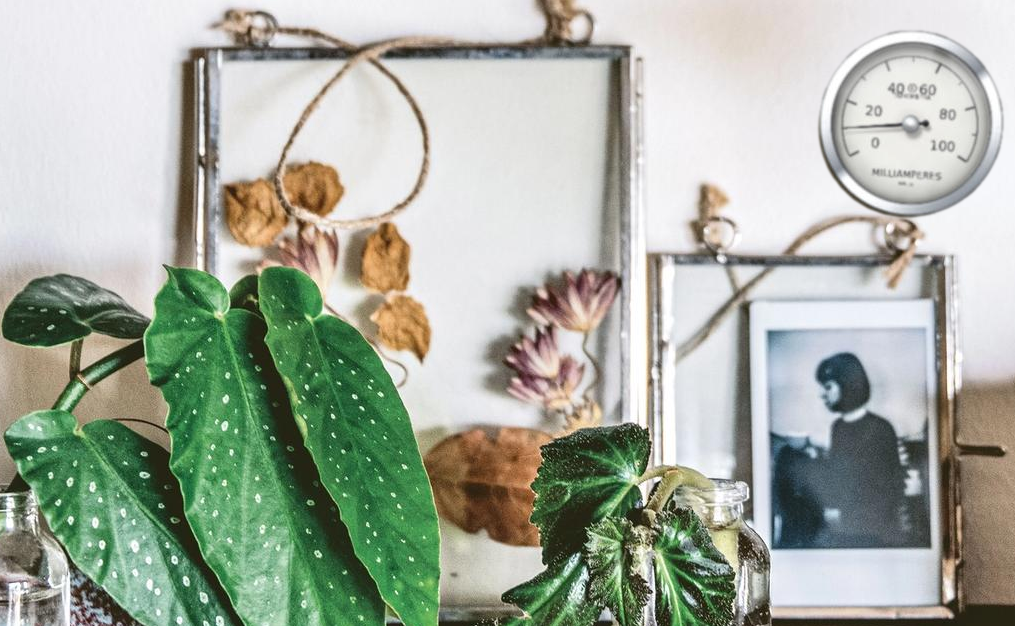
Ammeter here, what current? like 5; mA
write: 10; mA
